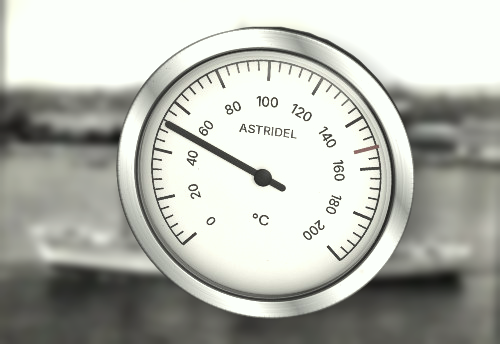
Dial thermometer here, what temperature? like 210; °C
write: 52; °C
